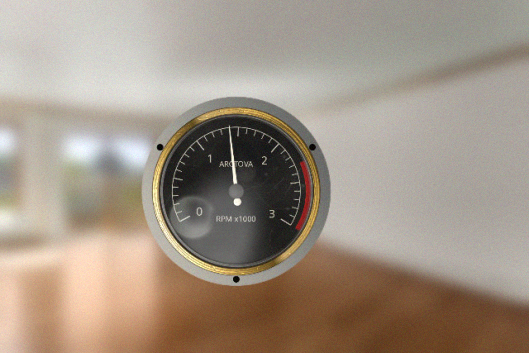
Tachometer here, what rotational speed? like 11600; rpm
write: 1400; rpm
